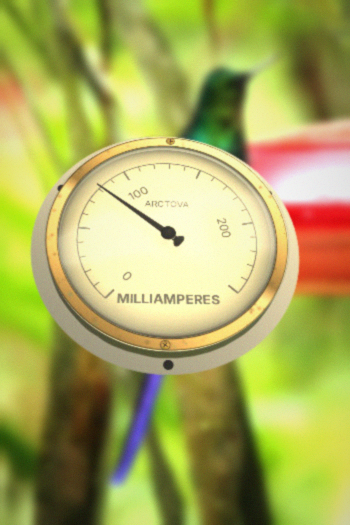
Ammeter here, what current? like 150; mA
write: 80; mA
